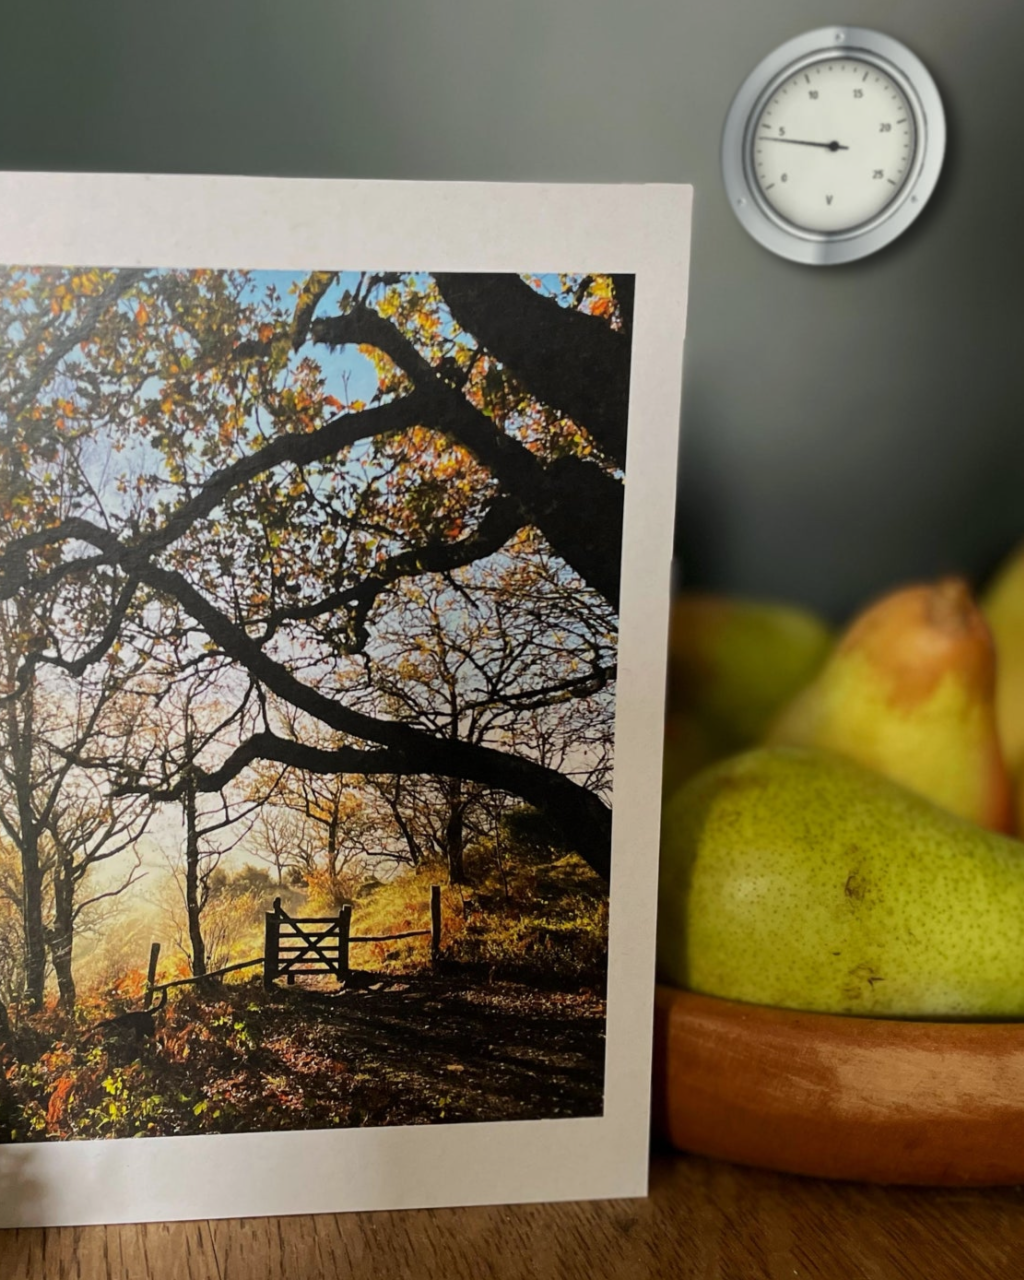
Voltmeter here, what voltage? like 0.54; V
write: 4; V
